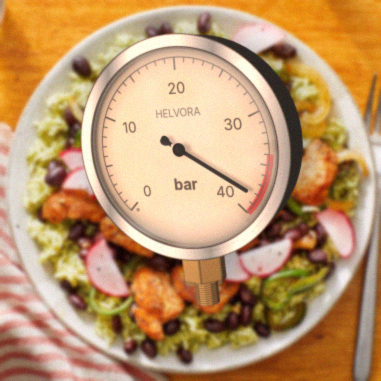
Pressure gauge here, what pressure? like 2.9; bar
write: 38; bar
